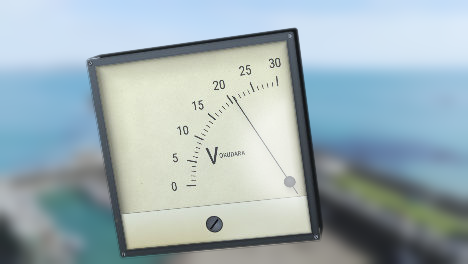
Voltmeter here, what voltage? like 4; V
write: 21; V
